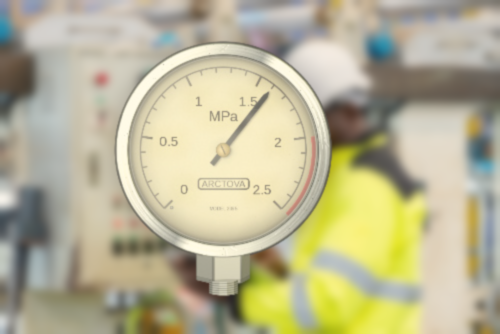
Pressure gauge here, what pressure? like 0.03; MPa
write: 1.6; MPa
